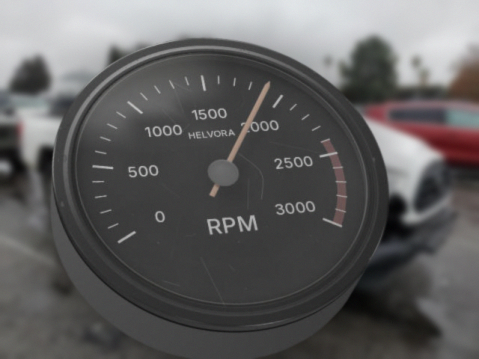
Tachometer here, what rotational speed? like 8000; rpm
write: 1900; rpm
